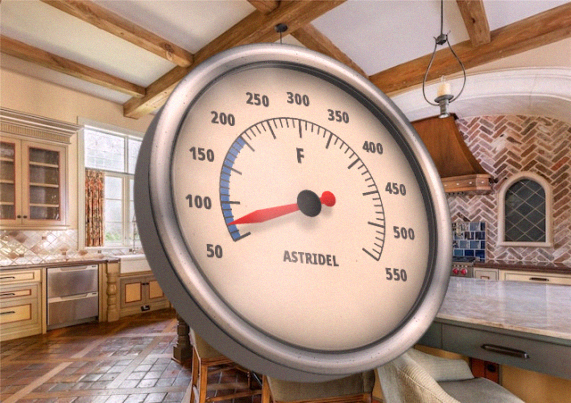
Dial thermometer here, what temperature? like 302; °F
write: 70; °F
